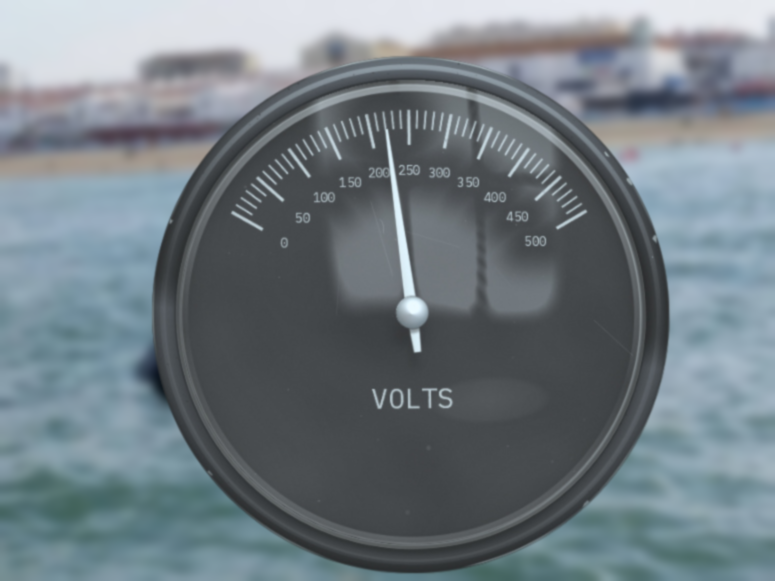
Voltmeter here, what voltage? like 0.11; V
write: 220; V
